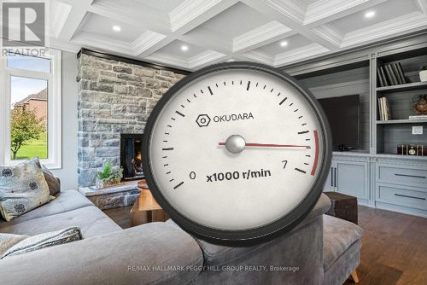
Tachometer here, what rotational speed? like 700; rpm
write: 6400; rpm
